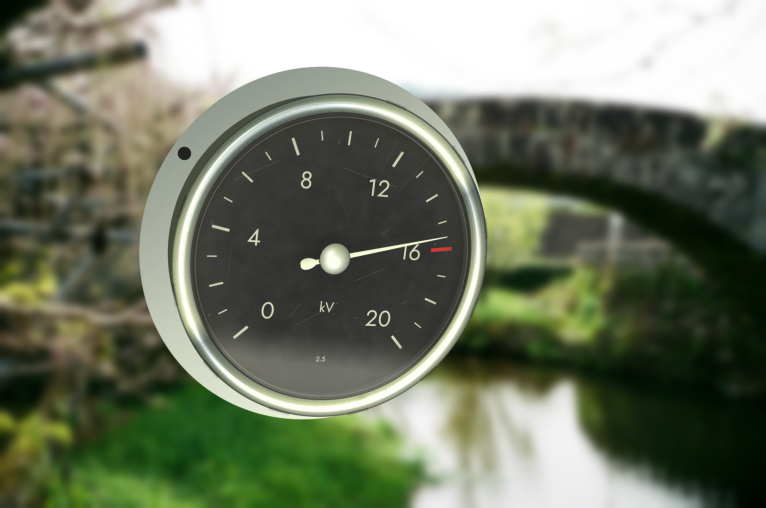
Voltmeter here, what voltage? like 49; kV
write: 15.5; kV
